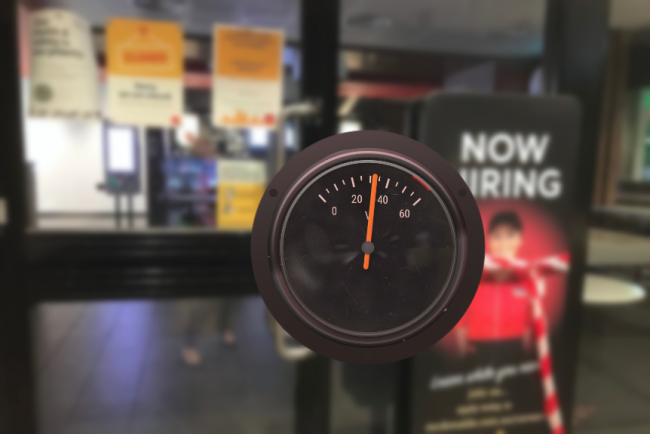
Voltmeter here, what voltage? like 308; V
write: 32.5; V
